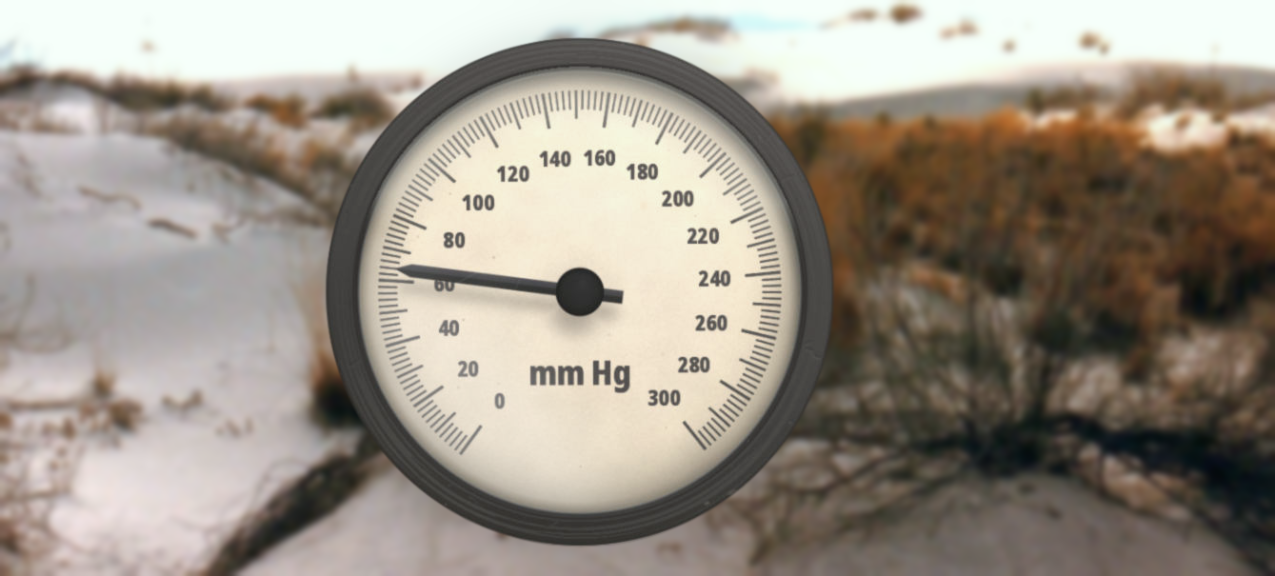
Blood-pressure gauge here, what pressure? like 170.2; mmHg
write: 64; mmHg
